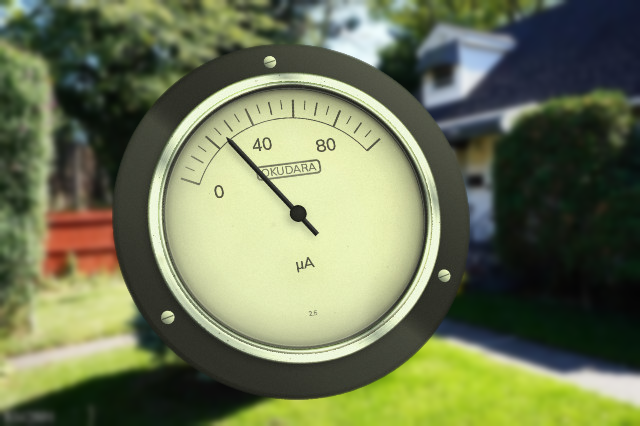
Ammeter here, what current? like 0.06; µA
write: 25; µA
